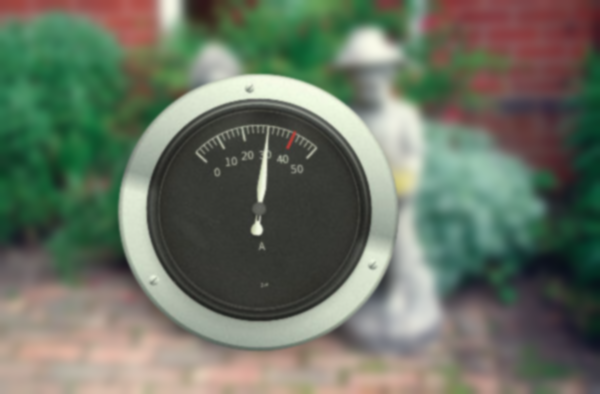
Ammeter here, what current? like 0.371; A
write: 30; A
